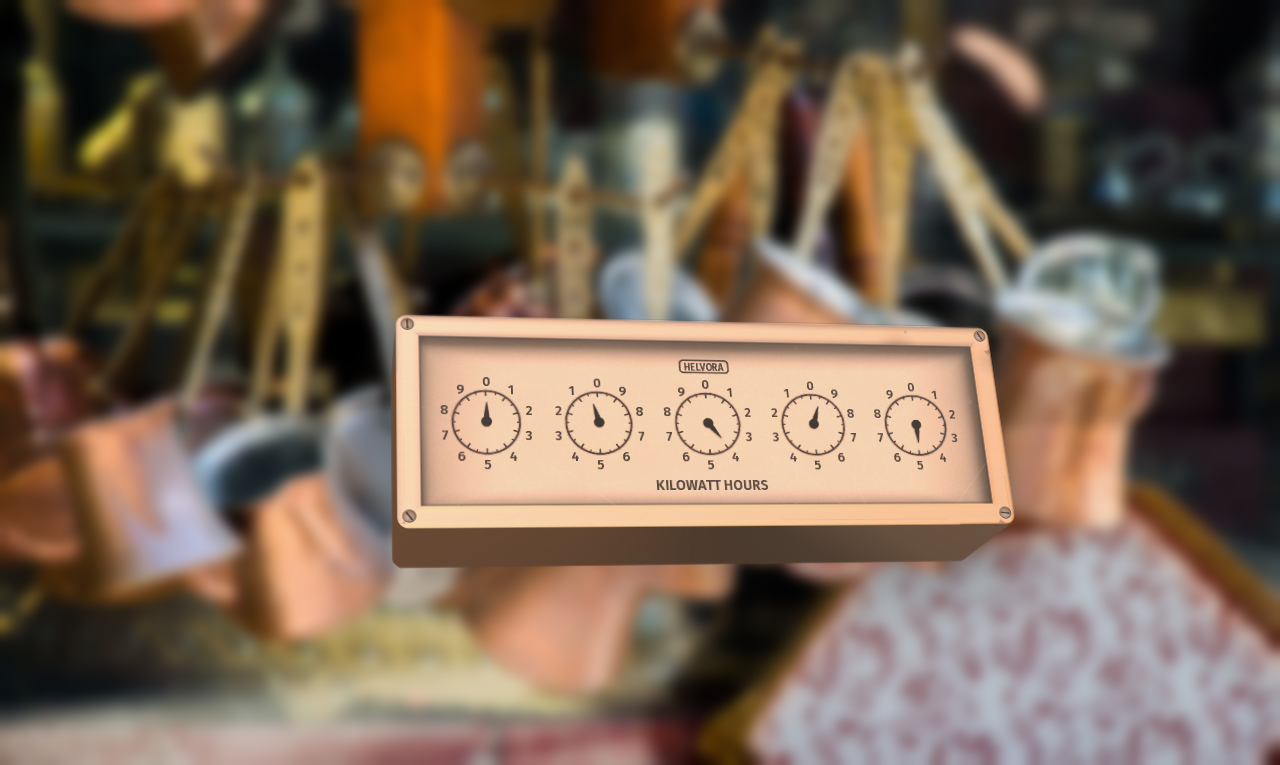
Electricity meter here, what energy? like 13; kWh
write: 395; kWh
